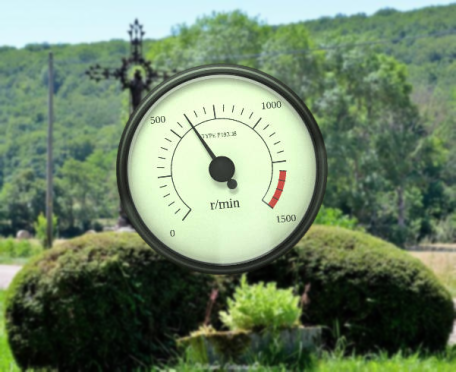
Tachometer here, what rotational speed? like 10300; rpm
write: 600; rpm
